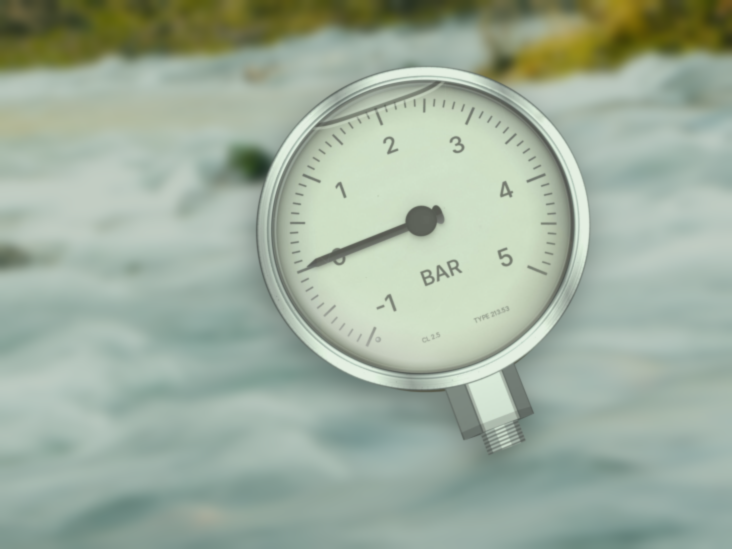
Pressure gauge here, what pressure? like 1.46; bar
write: 0; bar
